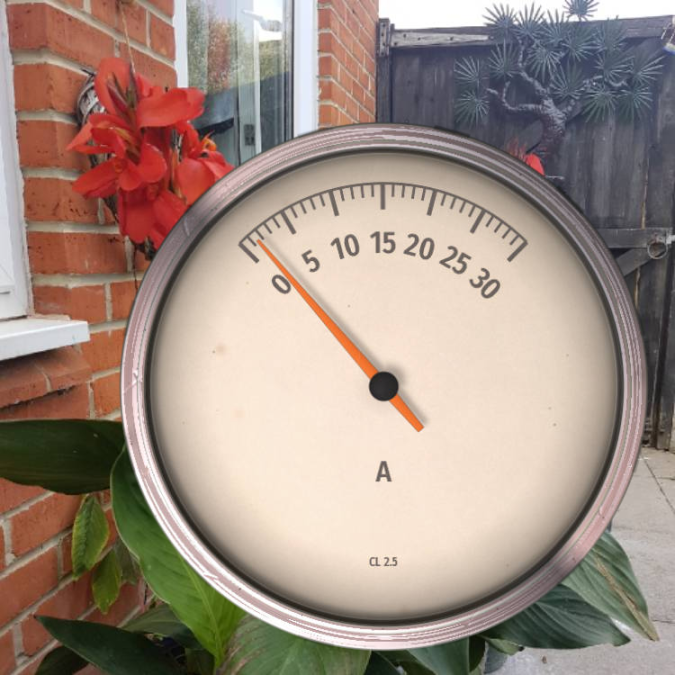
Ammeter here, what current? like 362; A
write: 1.5; A
